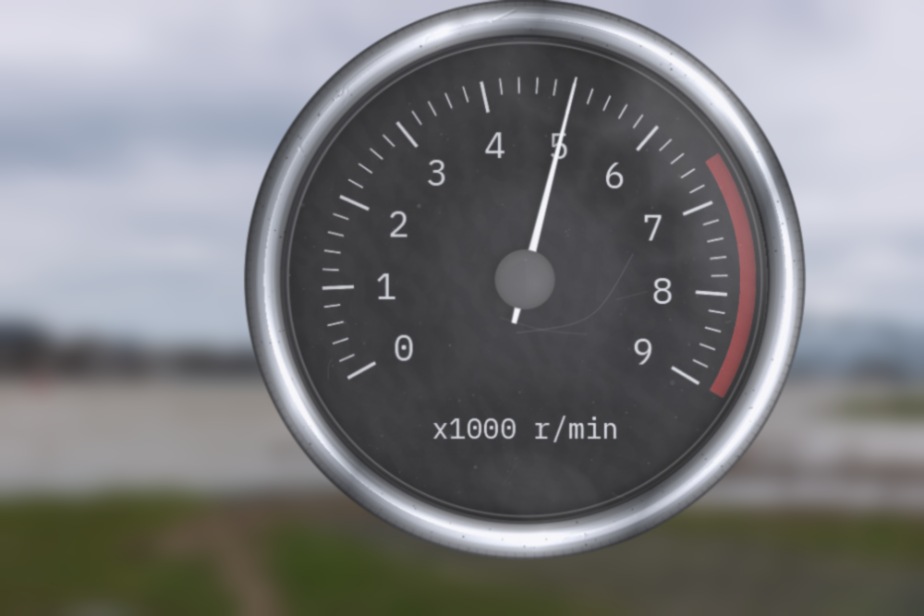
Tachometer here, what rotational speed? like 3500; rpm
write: 5000; rpm
